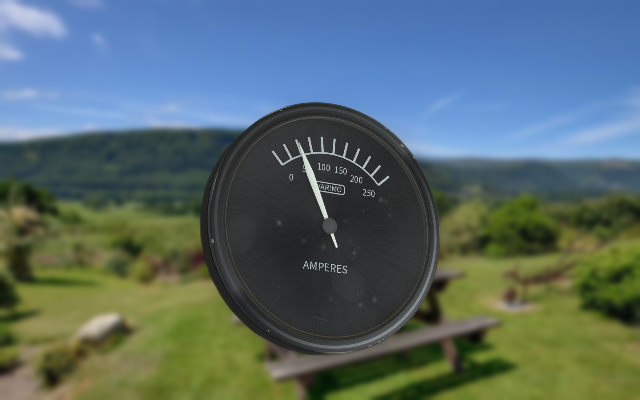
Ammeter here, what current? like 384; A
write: 50; A
